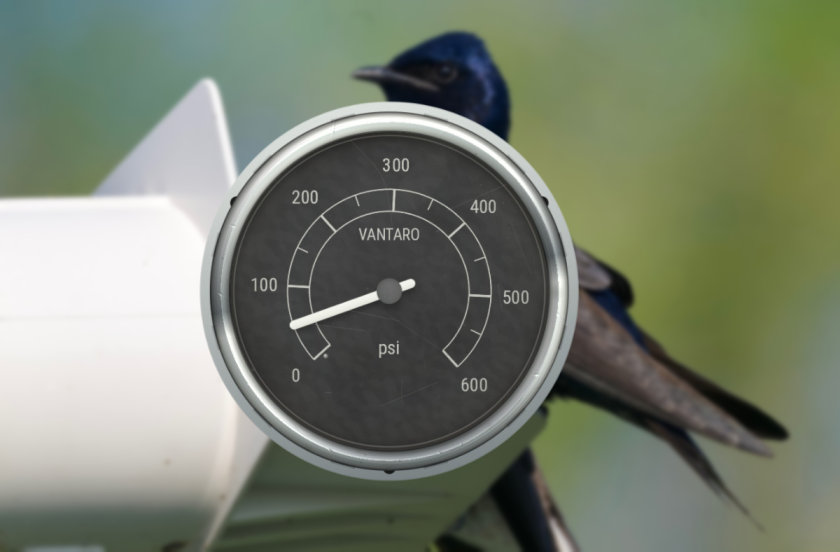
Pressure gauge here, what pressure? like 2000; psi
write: 50; psi
